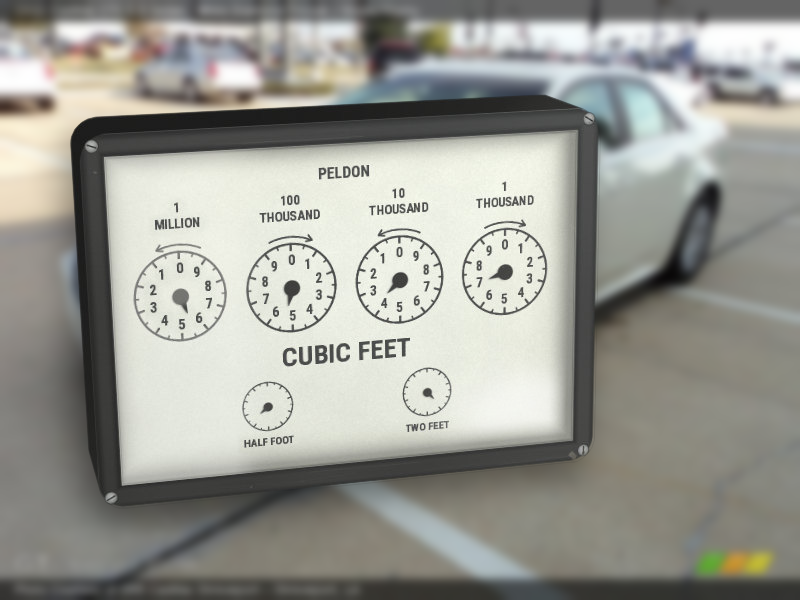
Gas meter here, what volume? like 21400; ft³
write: 553700; ft³
